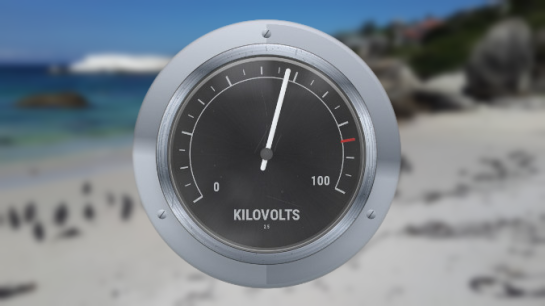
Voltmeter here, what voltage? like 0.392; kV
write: 57.5; kV
